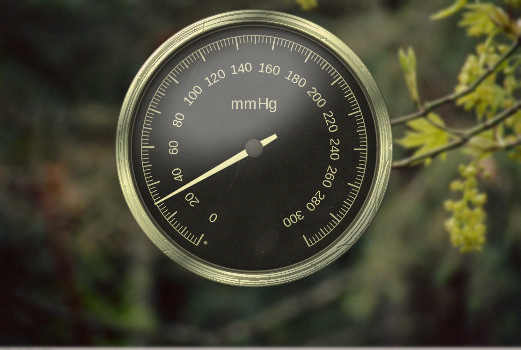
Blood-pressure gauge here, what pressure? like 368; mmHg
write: 30; mmHg
